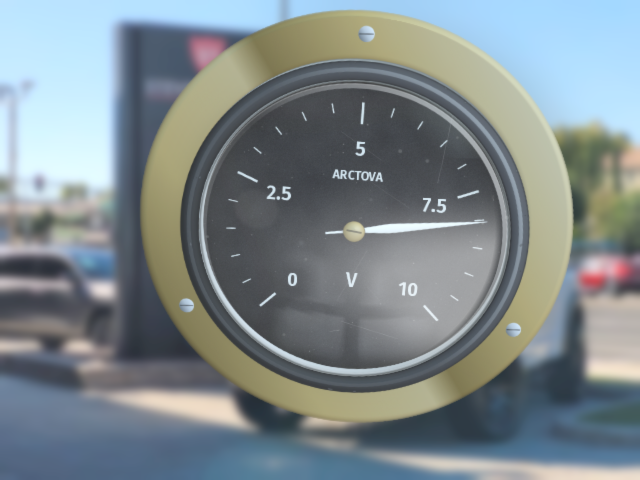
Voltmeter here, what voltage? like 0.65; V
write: 8; V
